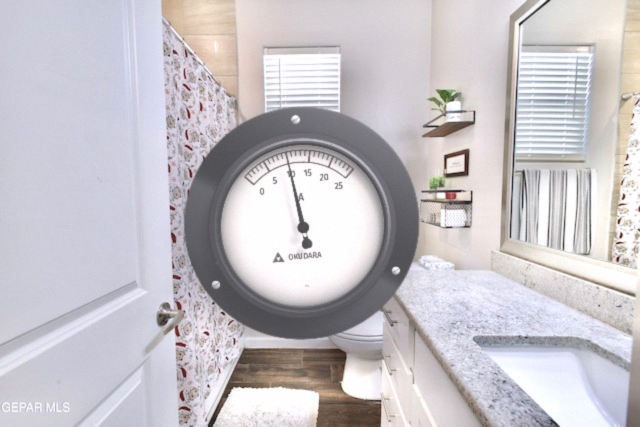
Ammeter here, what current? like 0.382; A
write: 10; A
